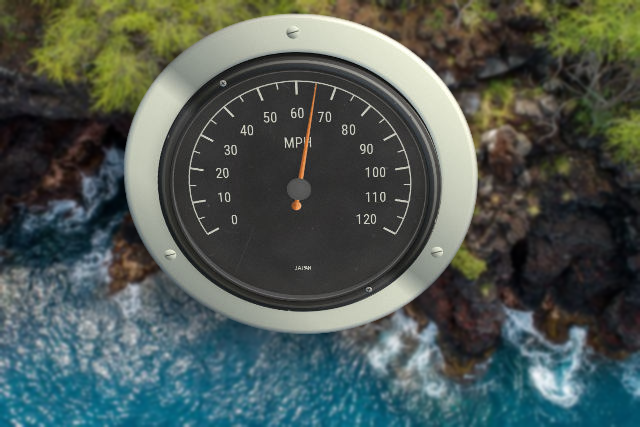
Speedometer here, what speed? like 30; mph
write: 65; mph
